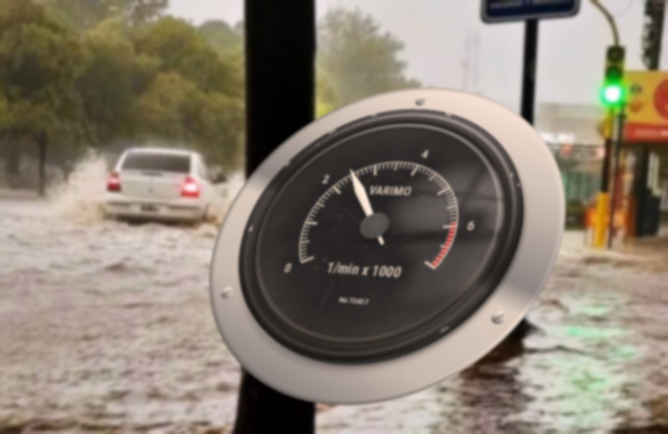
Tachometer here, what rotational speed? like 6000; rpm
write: 2500; rpm
